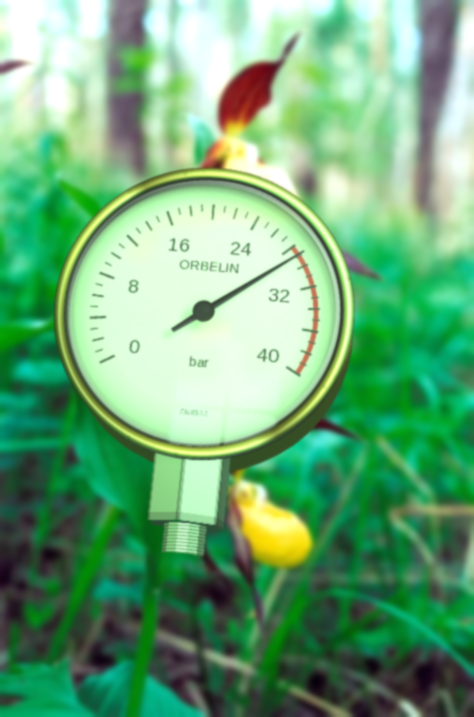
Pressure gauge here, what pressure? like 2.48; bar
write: 29; bar
